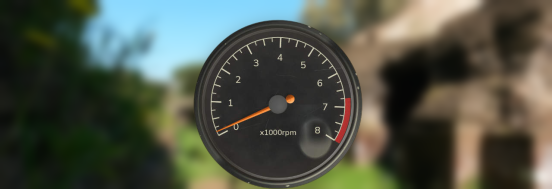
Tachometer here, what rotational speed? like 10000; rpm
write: 125; rpm
